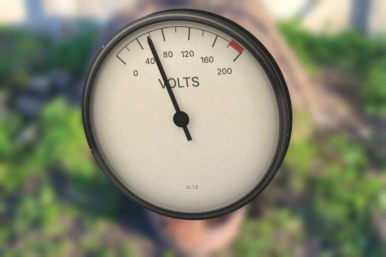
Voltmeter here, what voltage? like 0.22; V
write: 60; V
